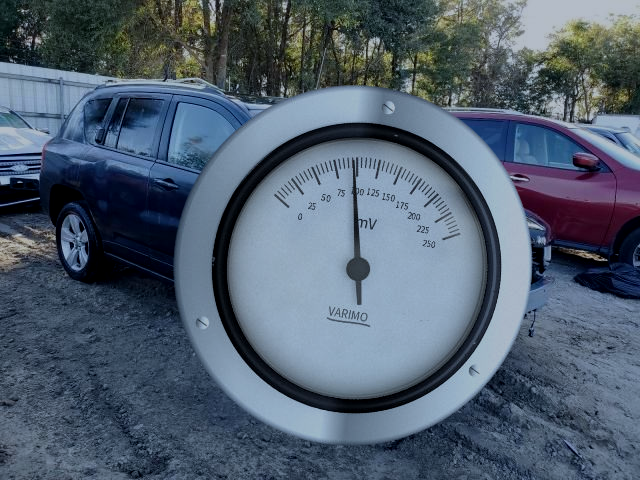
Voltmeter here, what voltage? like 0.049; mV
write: 95; mV
